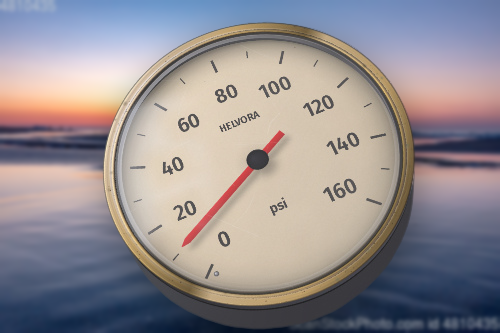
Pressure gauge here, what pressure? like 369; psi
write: 10; psi
